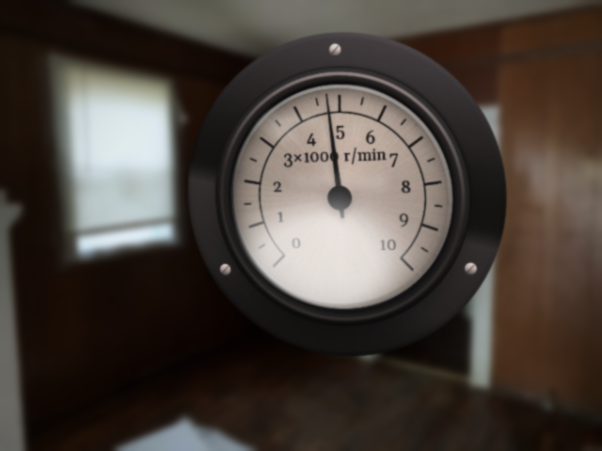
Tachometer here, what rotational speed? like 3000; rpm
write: 4750; rpm
